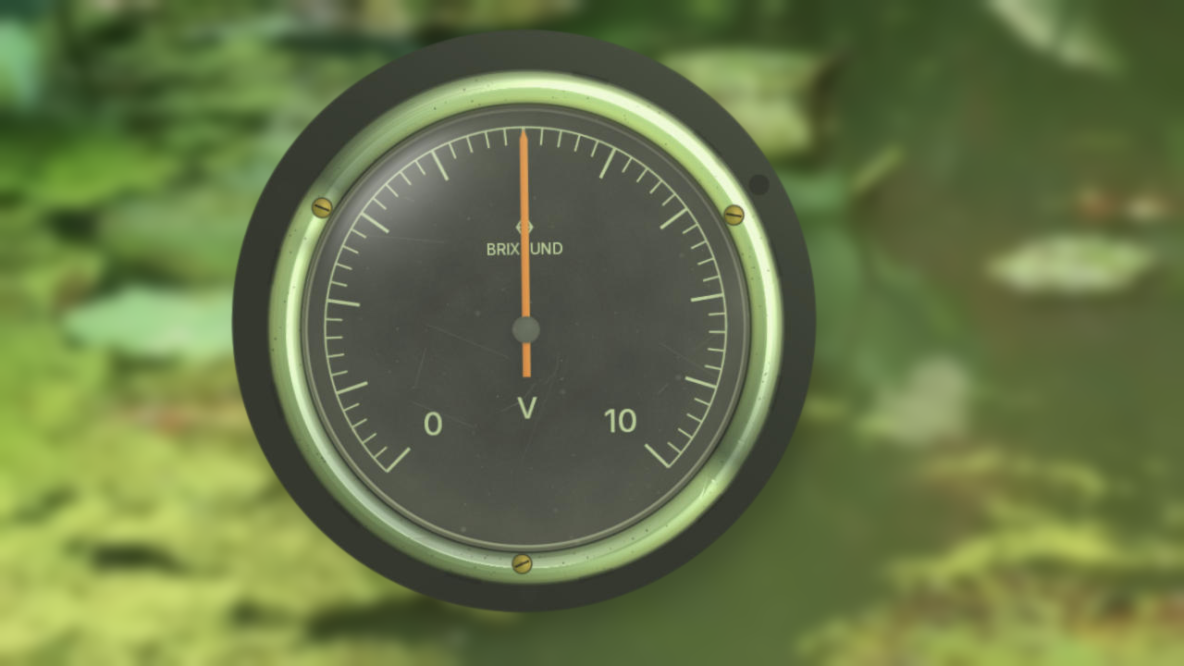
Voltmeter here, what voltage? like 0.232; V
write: 5; V
